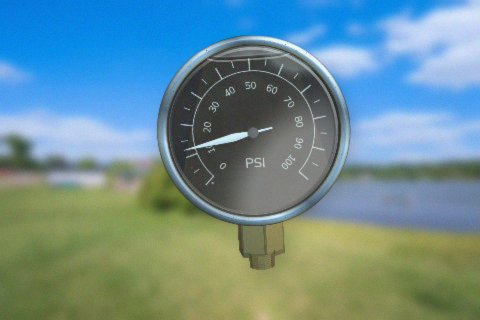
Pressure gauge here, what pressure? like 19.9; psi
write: 12.5; psi
